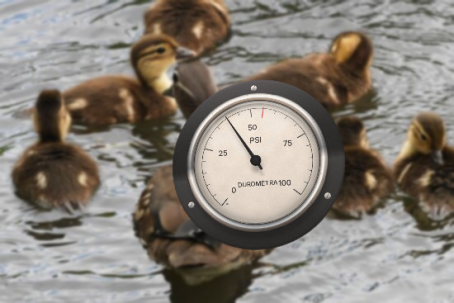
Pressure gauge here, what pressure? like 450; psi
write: 40; psi
